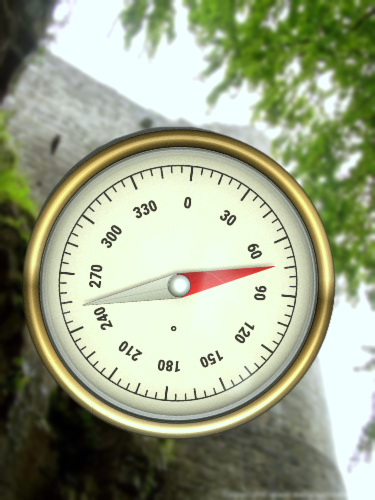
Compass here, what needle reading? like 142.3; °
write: 72.5; °
